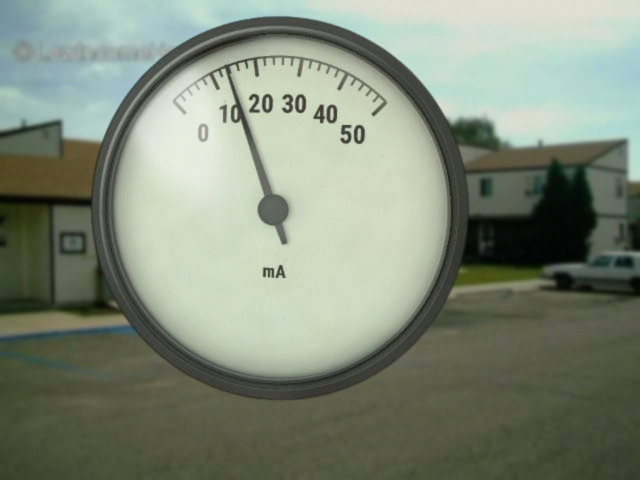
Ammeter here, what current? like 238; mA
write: 14; mA
